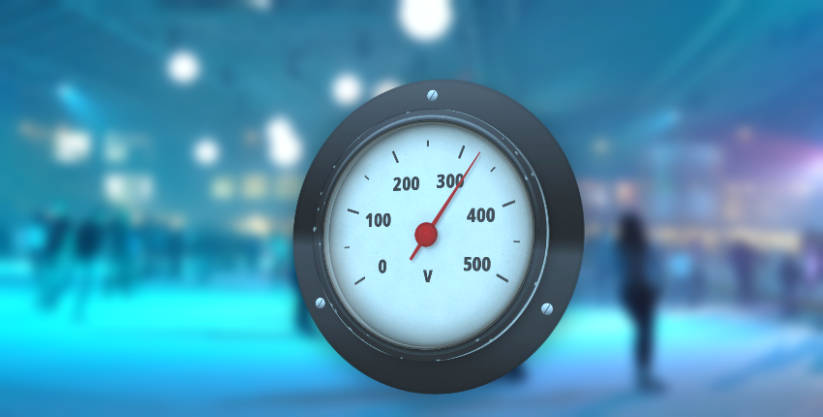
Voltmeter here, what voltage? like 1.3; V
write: 325; V
